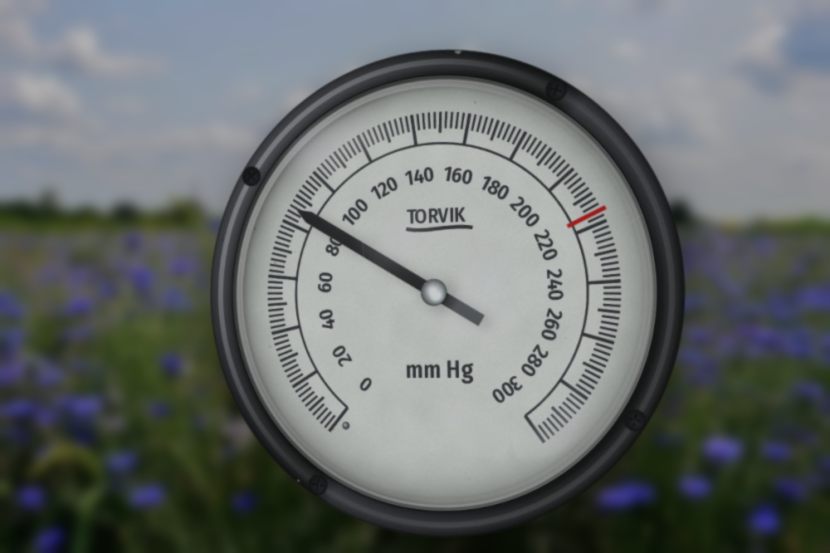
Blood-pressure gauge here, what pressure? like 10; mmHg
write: 86; mmHg
